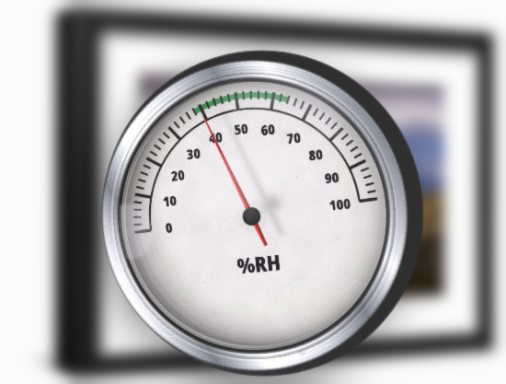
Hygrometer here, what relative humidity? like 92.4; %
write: 40; %
